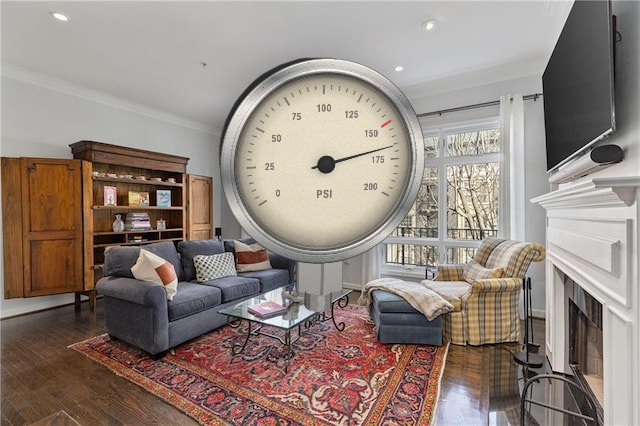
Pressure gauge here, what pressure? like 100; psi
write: 165; psi
